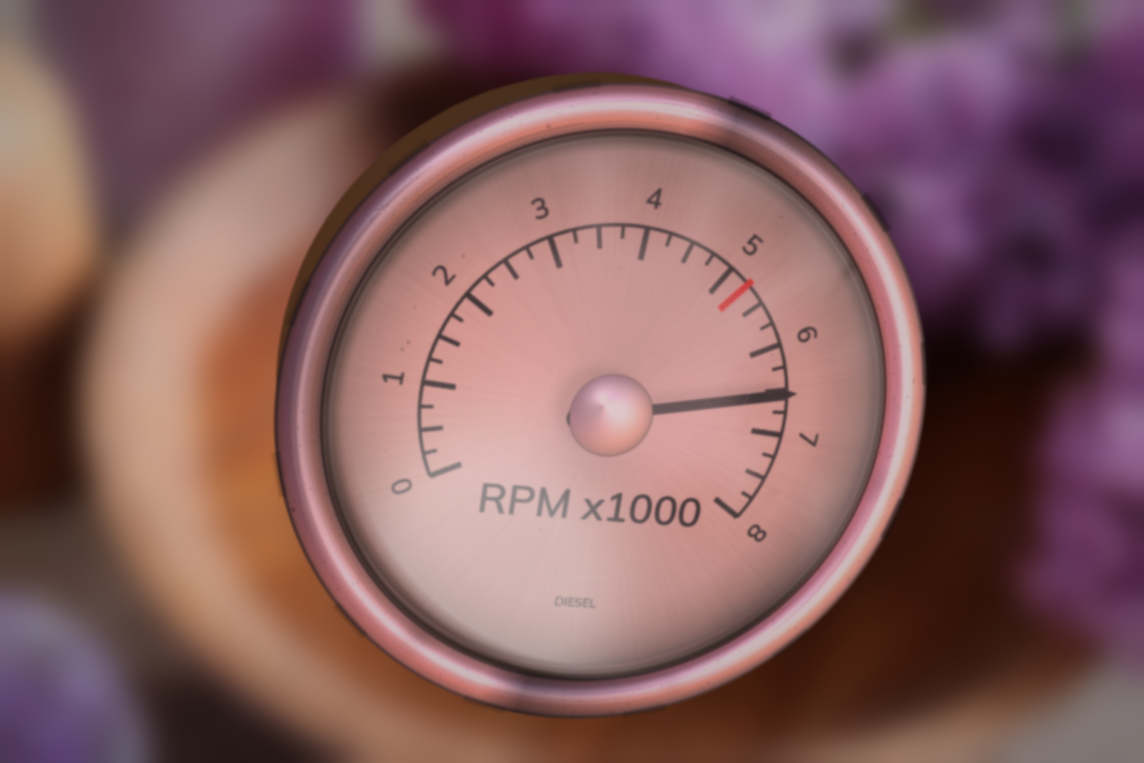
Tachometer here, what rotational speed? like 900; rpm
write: 6500; rpm
